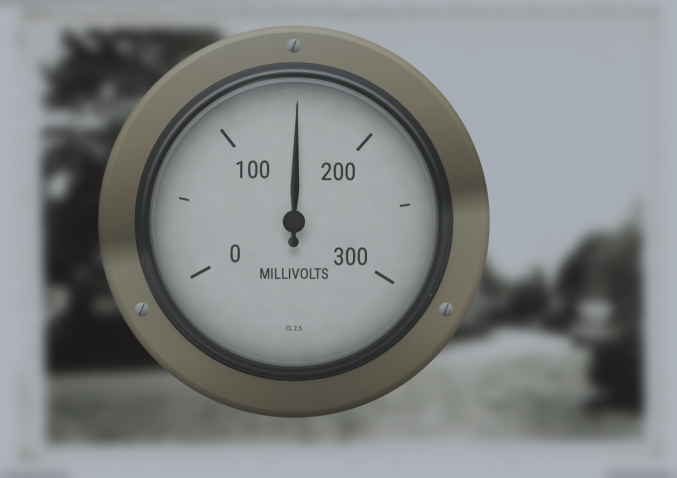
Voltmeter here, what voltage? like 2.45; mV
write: 150; mV
